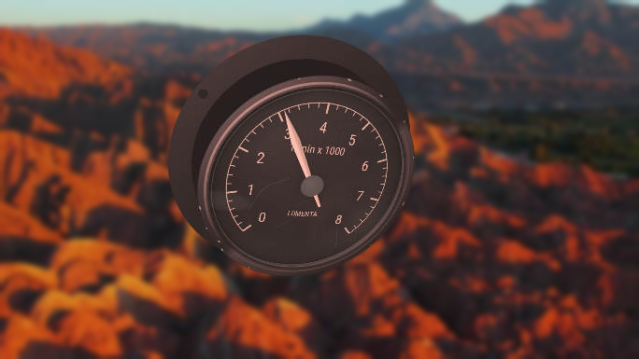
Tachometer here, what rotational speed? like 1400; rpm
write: 3100; rpm
